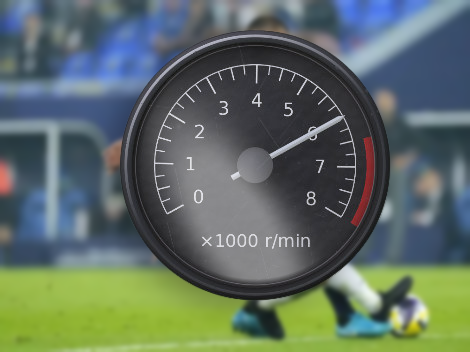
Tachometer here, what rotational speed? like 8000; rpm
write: 6000; rpm
